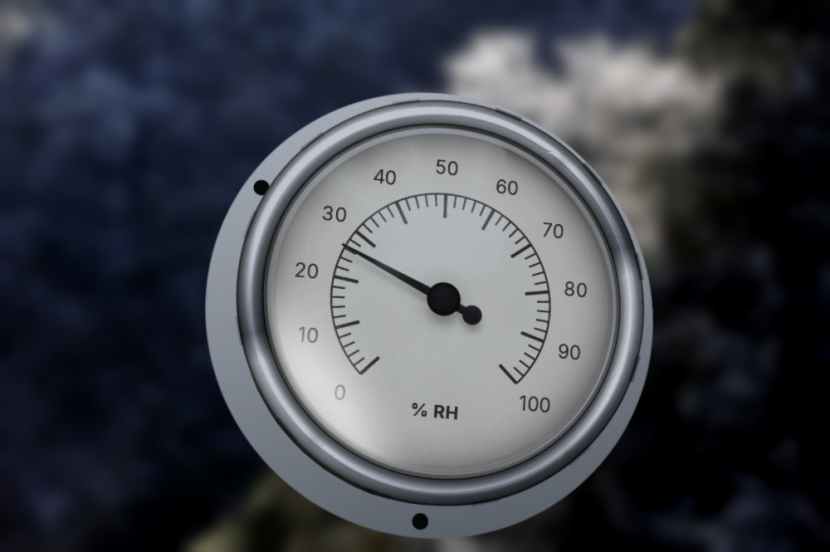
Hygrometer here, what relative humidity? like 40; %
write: 26; %
